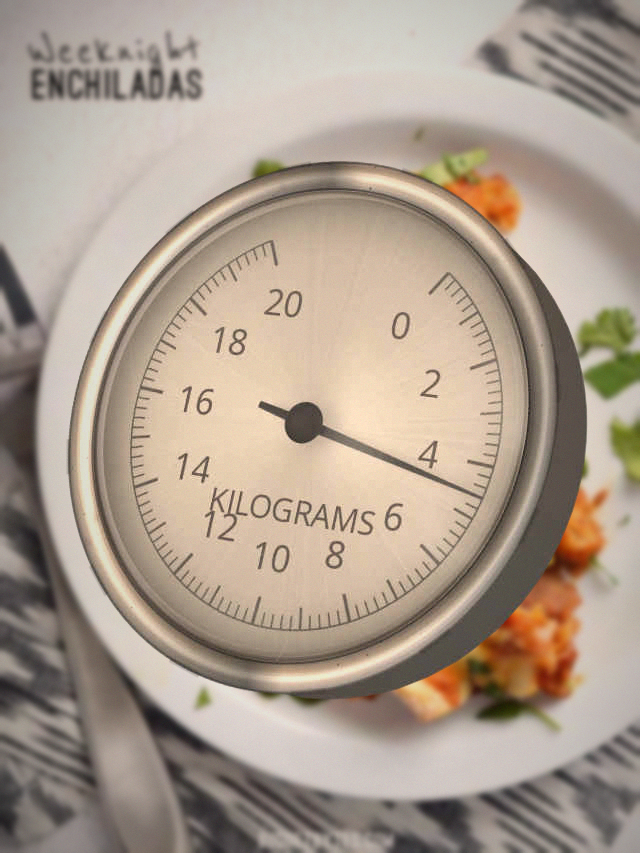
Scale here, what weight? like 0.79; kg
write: 4.6; kg
